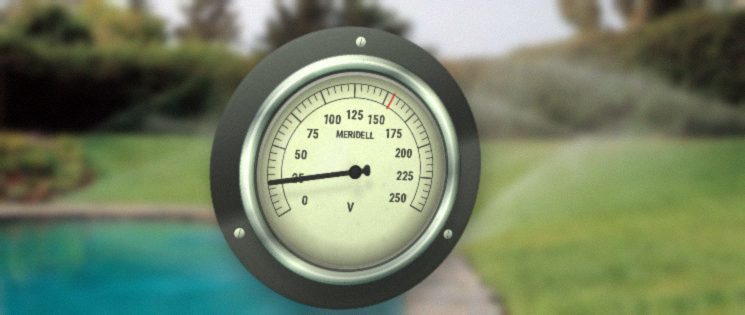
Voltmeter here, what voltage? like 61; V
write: 25; V
